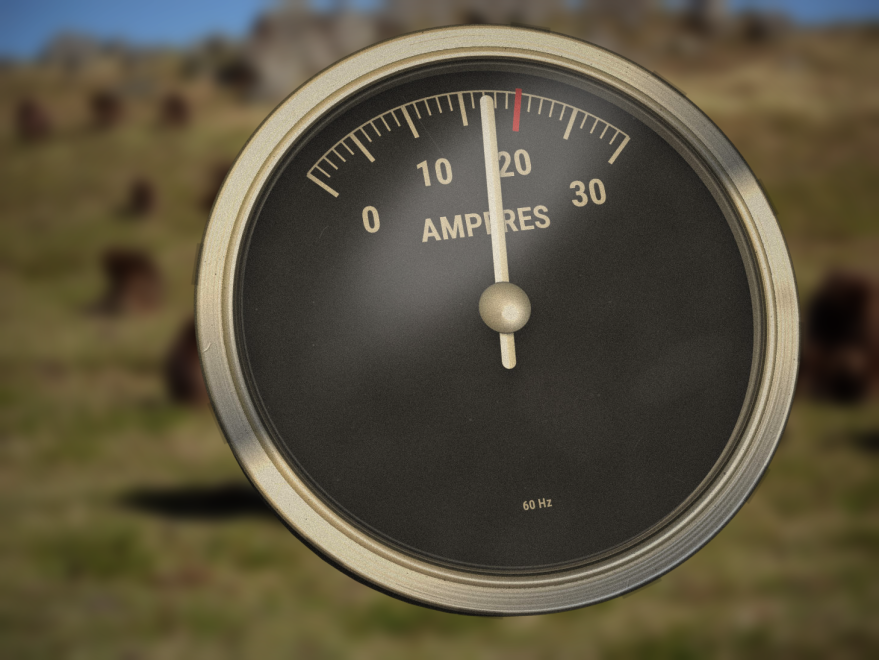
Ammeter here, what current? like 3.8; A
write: 17; A
